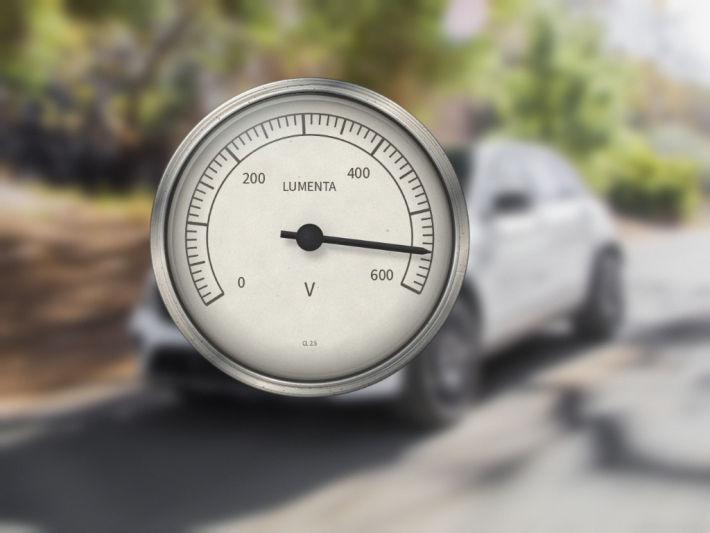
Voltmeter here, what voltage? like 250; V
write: 550; V
